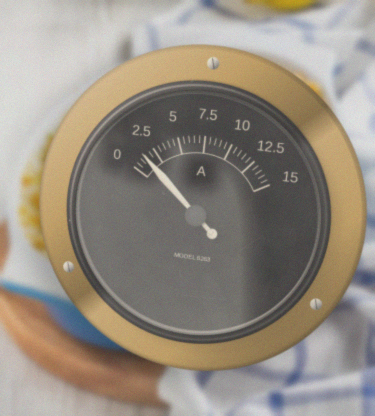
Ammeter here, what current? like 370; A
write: 1.5; A
